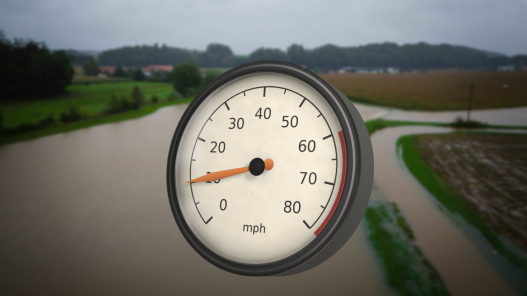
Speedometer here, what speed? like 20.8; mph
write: 10; mph
